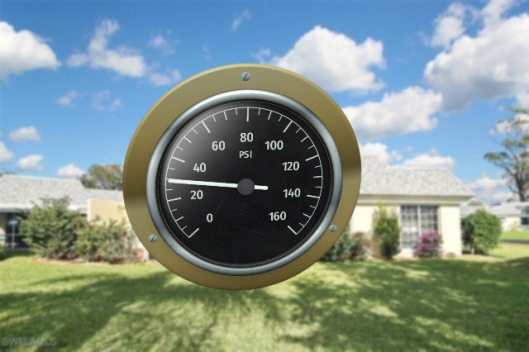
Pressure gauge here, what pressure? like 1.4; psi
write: 30; psi
